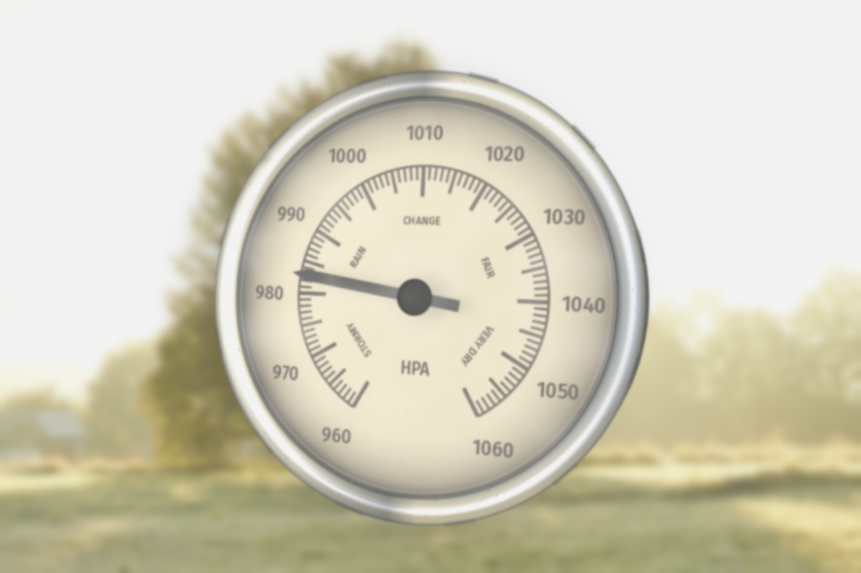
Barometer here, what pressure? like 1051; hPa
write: 983; hPa
